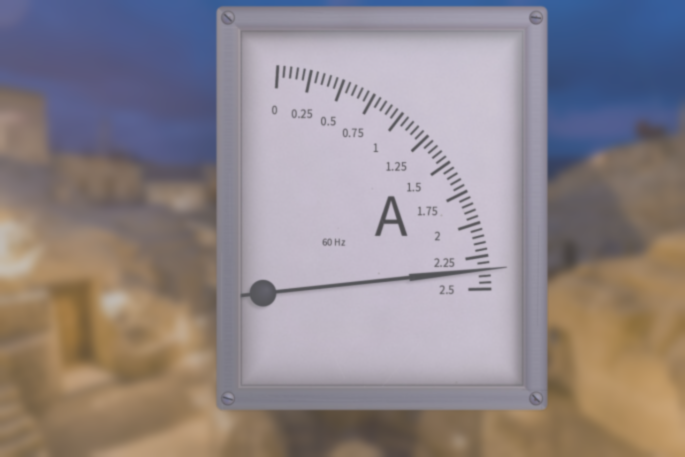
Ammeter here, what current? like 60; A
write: 2.35; A
